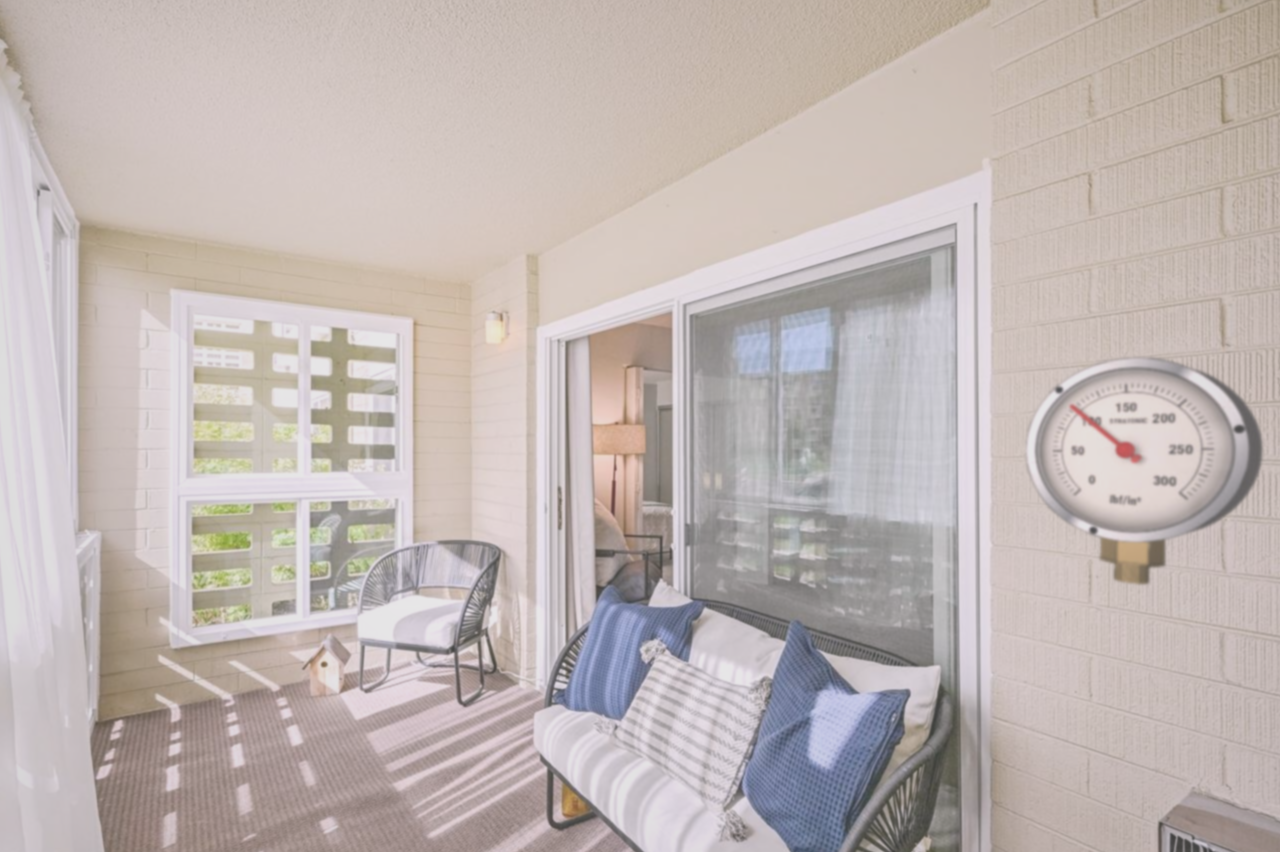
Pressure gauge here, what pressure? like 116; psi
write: 100; psi
